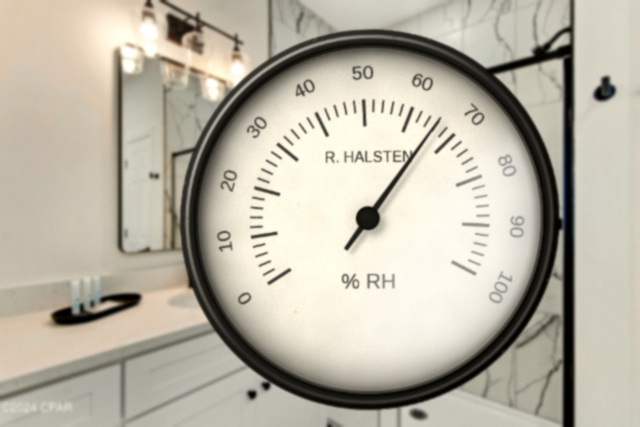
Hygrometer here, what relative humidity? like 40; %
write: 66; %
